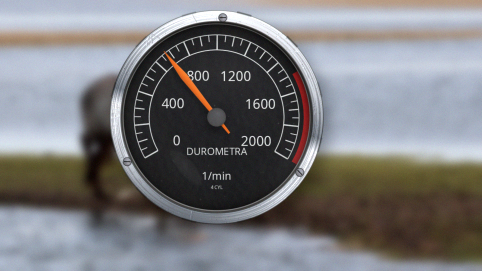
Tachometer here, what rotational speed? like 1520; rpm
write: 675; rpm
